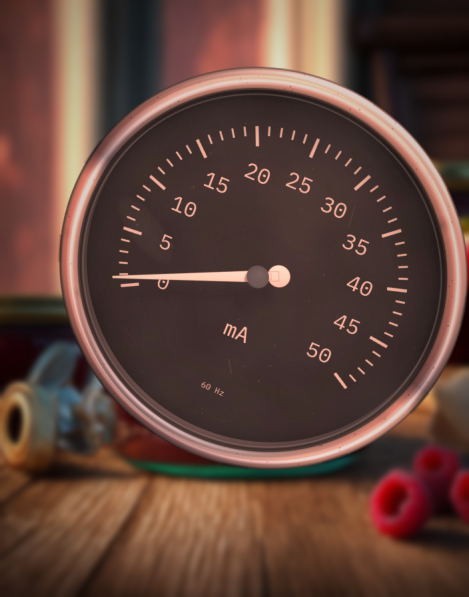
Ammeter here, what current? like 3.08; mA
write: 1; mA
